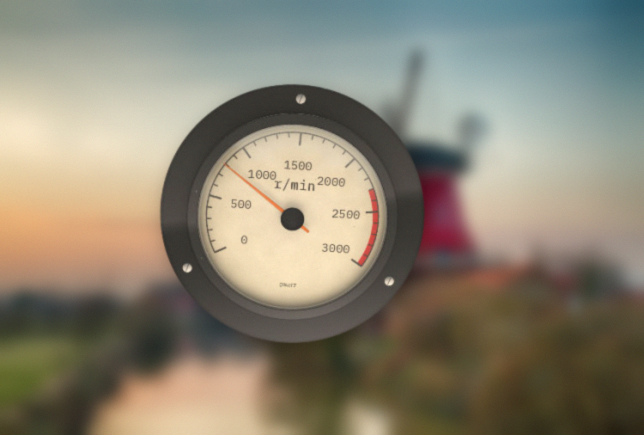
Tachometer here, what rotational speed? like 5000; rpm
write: 800; rpm
